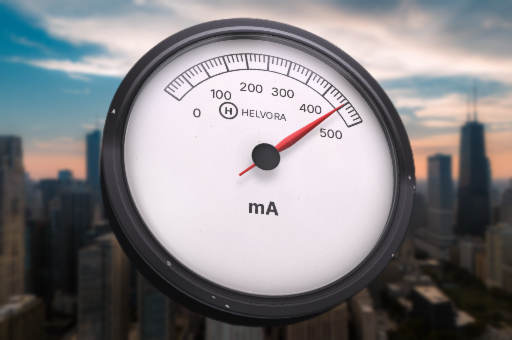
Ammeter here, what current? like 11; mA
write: 450; mA
